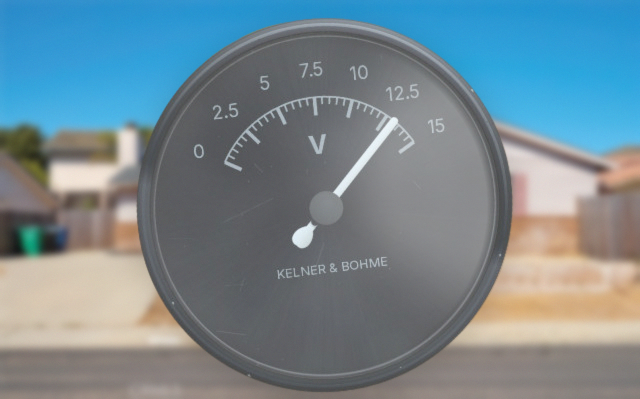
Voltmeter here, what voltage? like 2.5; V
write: 13; V
